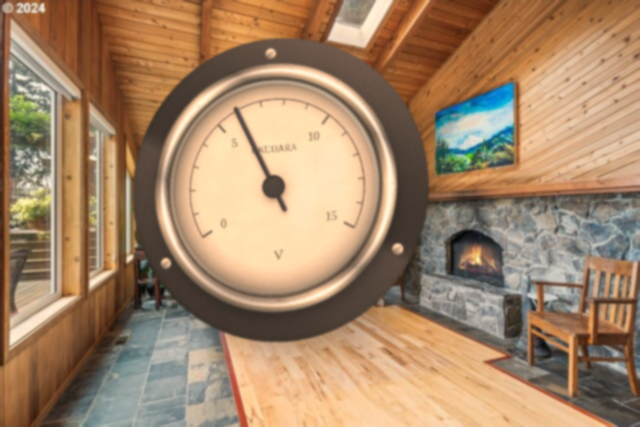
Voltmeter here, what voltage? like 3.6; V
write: 6; V
